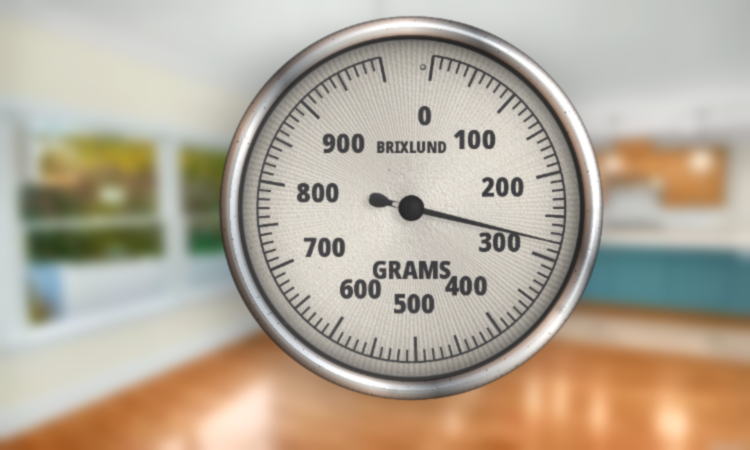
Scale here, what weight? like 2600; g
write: 280; g
